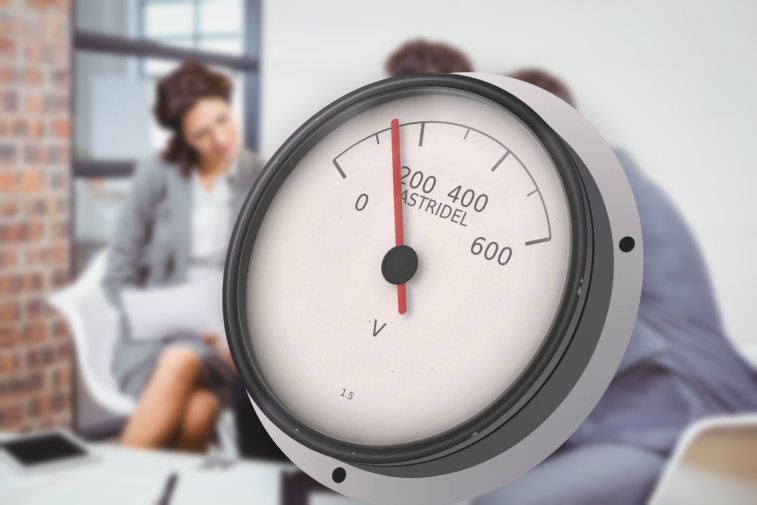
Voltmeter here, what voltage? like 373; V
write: 150; V
